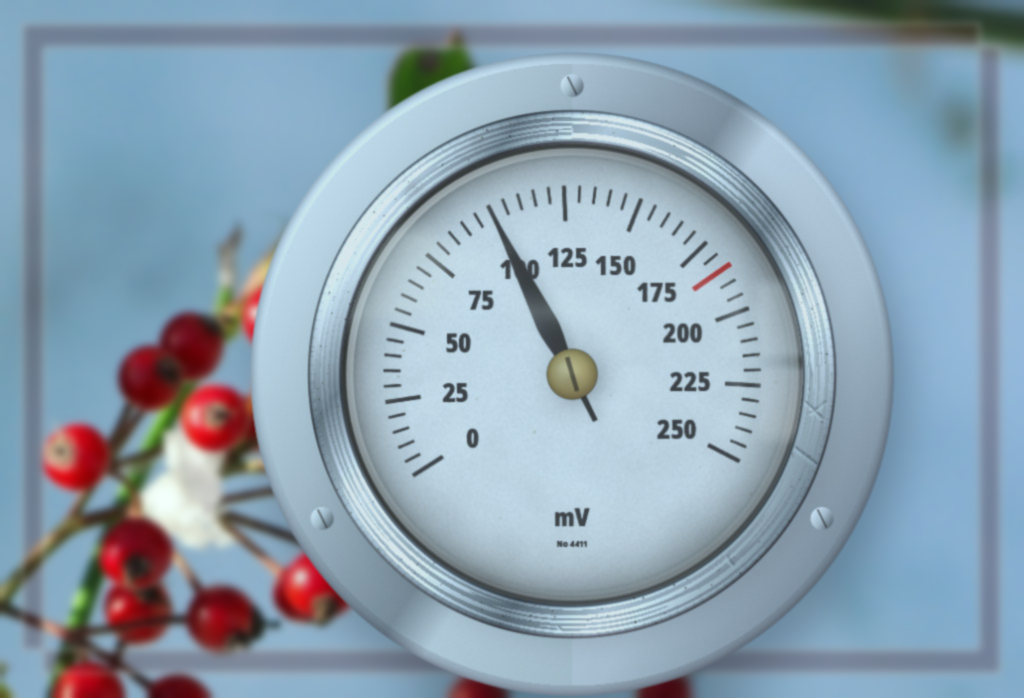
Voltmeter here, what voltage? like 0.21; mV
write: 100; mV
